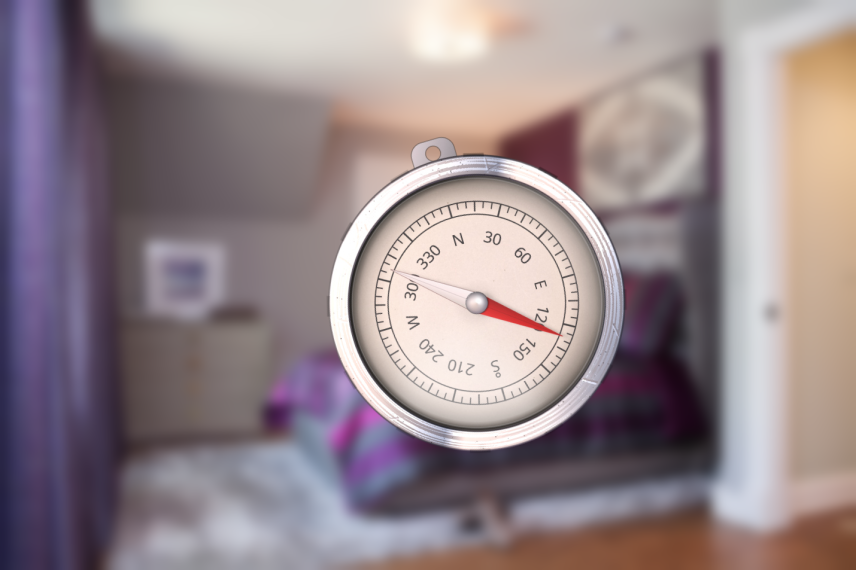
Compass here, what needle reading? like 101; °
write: 127.5; °
